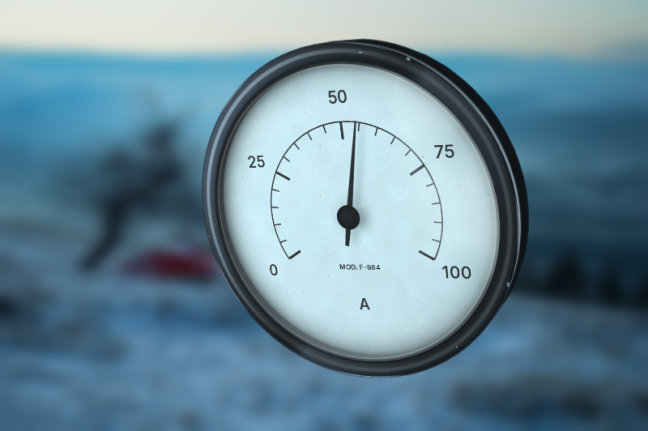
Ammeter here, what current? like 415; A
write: 55; A
